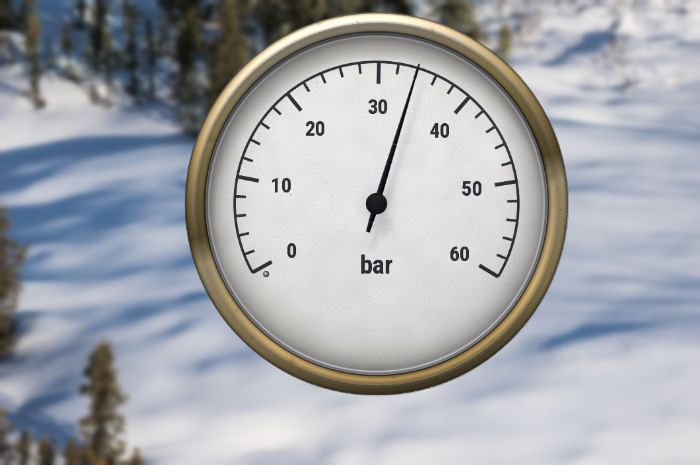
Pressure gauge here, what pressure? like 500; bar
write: 34; bar
